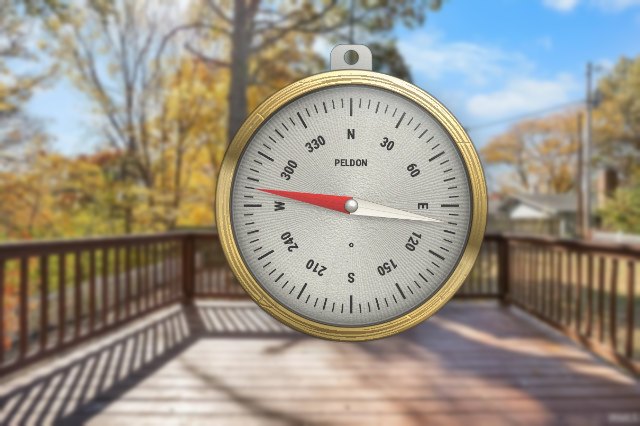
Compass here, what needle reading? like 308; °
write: 280; °
